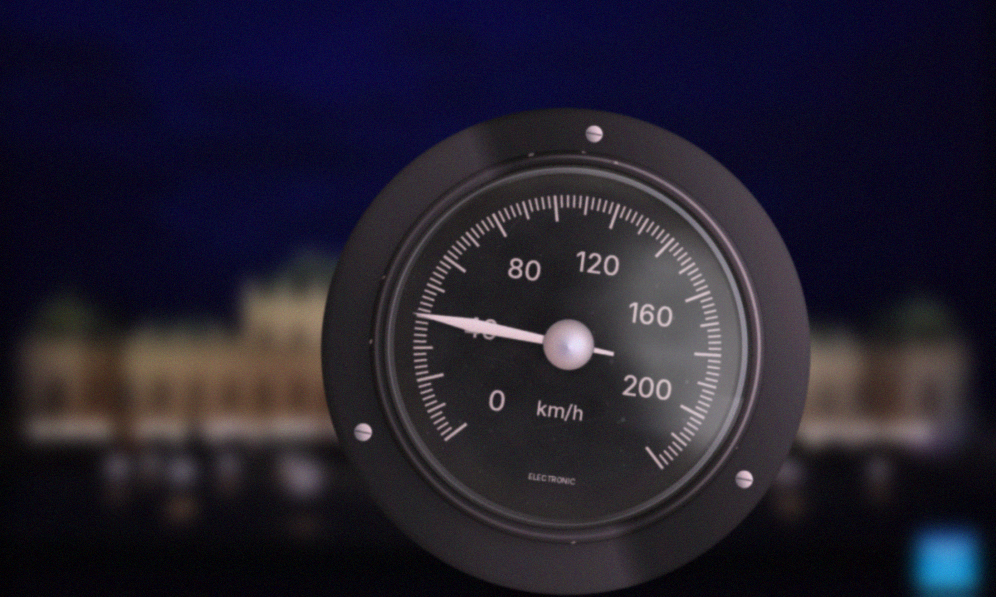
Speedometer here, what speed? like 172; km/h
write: 40; km/h
